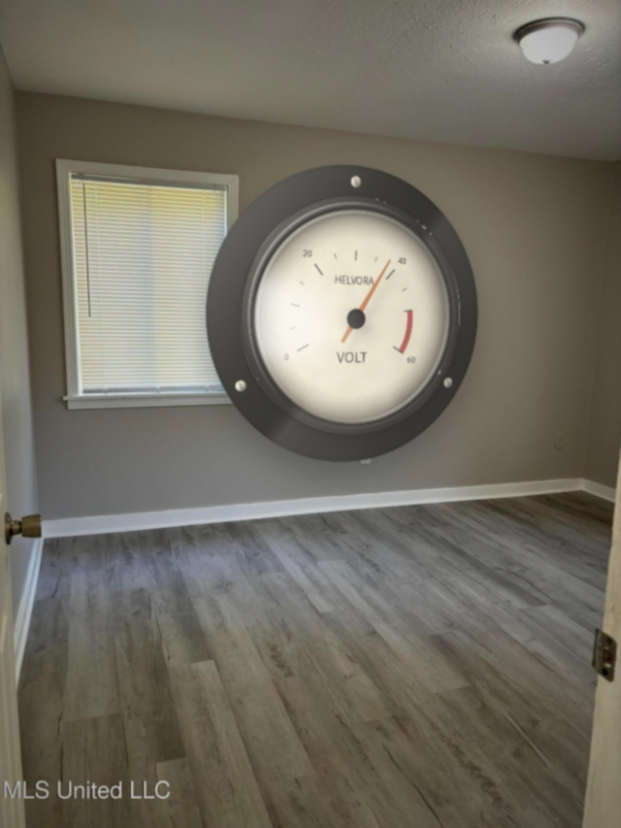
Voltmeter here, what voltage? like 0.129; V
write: 37.5; V
